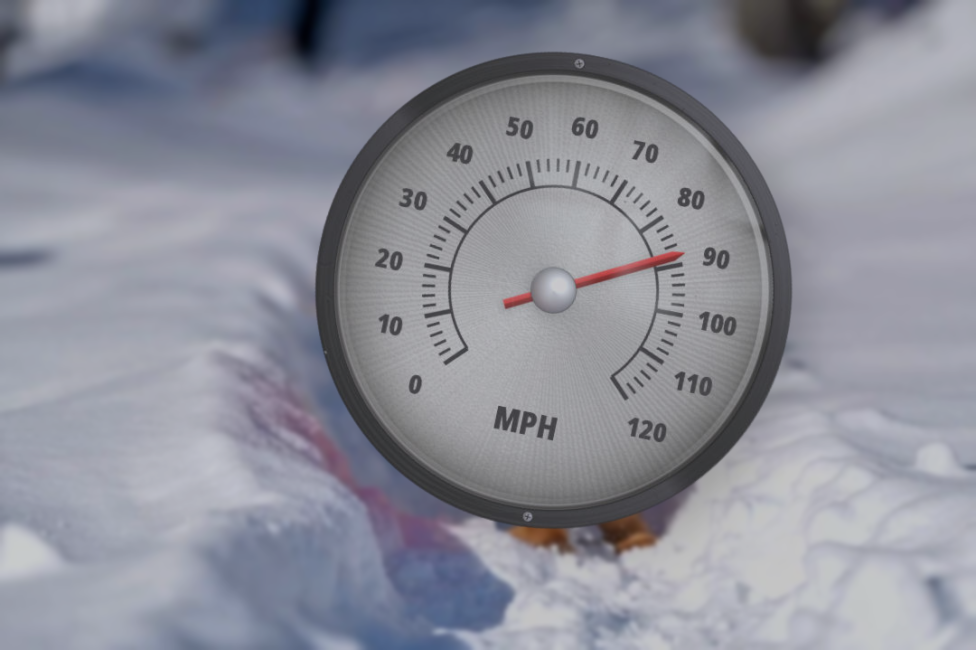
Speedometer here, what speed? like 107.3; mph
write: 88; mph
